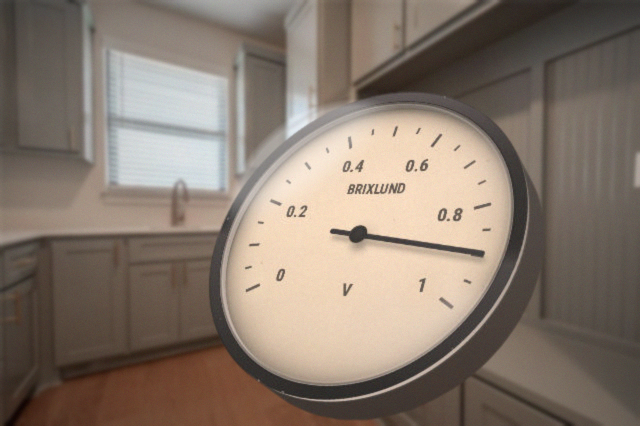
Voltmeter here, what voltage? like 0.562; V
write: 0.9; V
